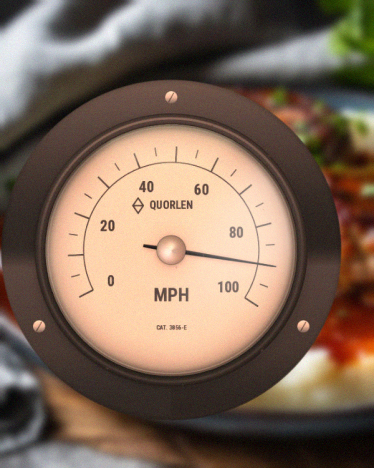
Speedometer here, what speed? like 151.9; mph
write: 90; mph
